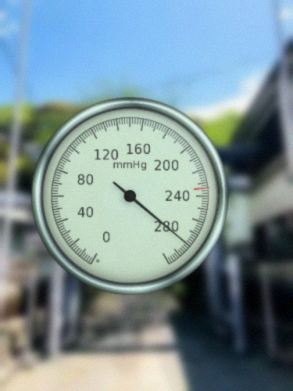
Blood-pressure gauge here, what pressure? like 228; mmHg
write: 280; mmHg
